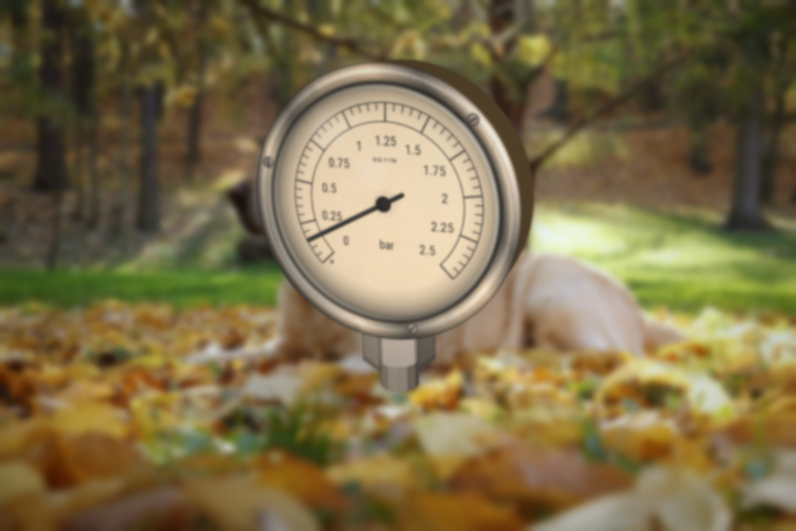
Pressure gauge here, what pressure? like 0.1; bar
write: 0.15; bar
